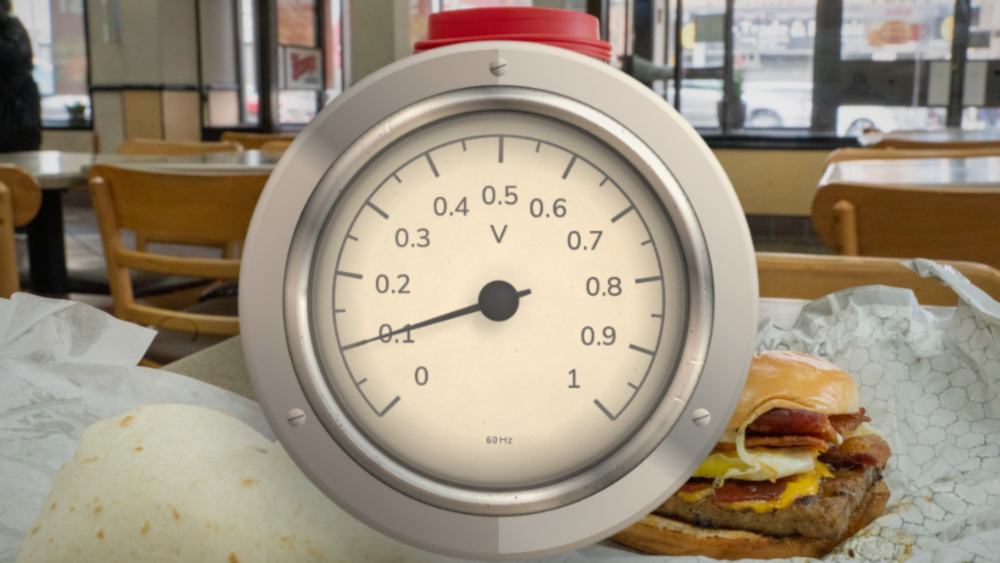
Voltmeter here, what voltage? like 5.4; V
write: 0.1; V
